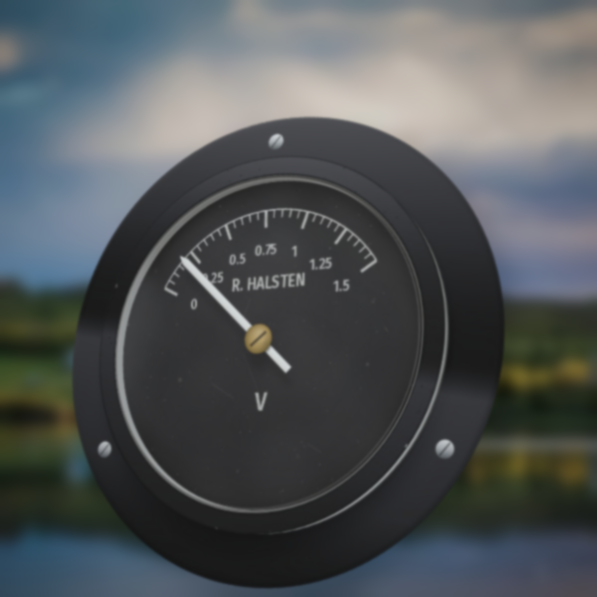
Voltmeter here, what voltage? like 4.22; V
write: 0.2; V
